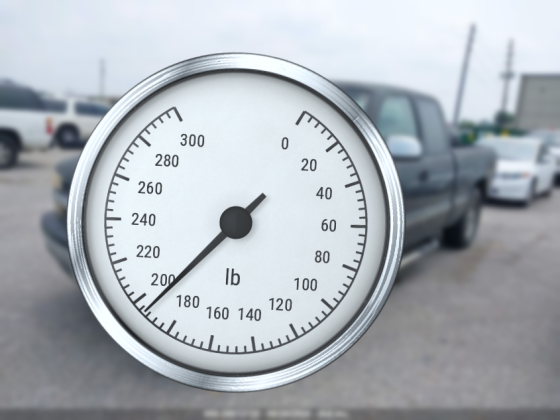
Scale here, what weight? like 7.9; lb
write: 194; lb
